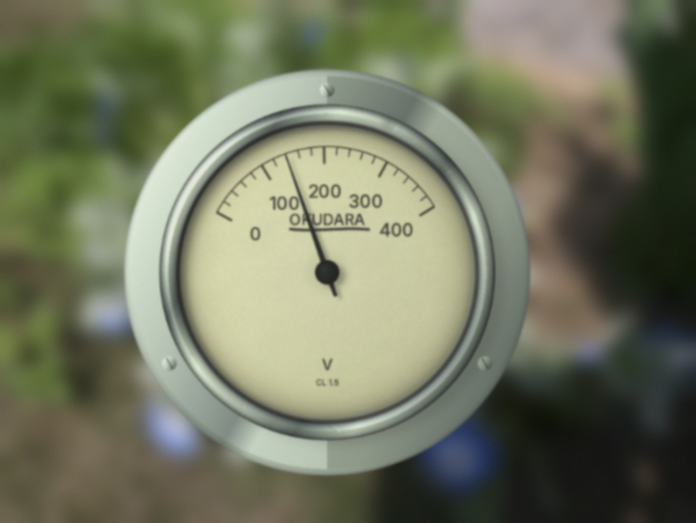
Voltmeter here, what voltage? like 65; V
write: 140; V
